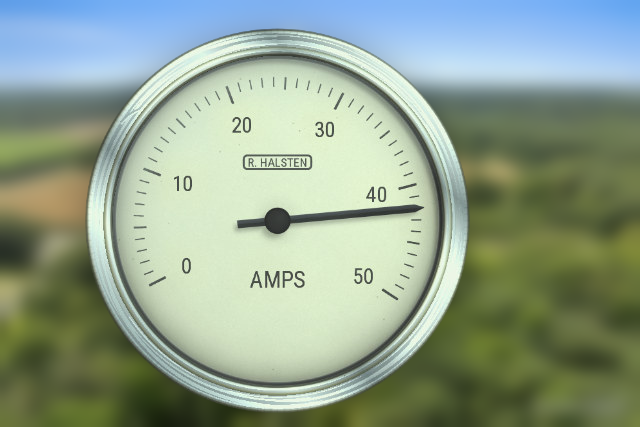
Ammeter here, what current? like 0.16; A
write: 42; A
